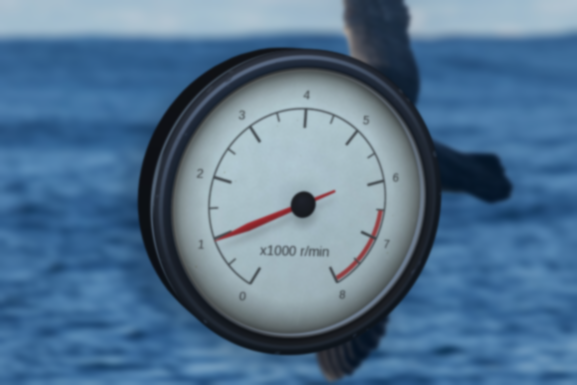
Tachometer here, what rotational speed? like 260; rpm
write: 1000; rpm
